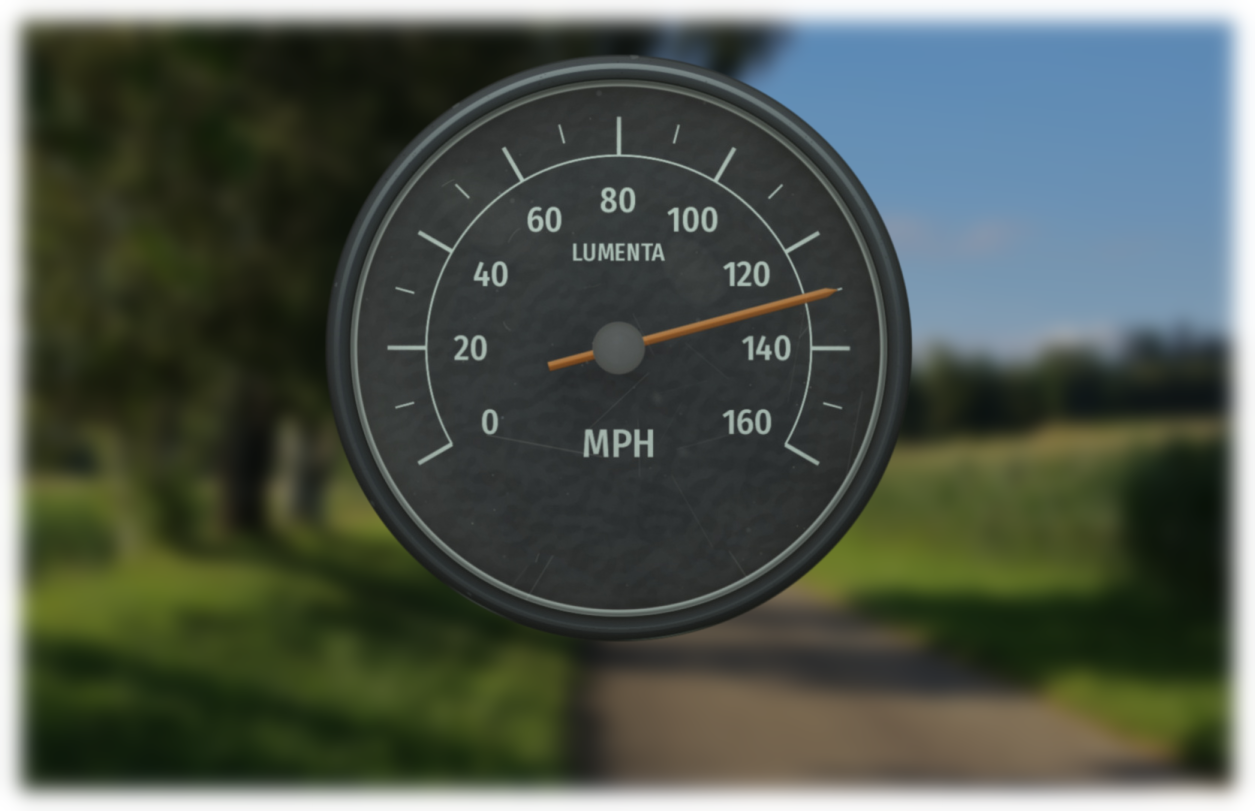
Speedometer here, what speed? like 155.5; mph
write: 130; mph
